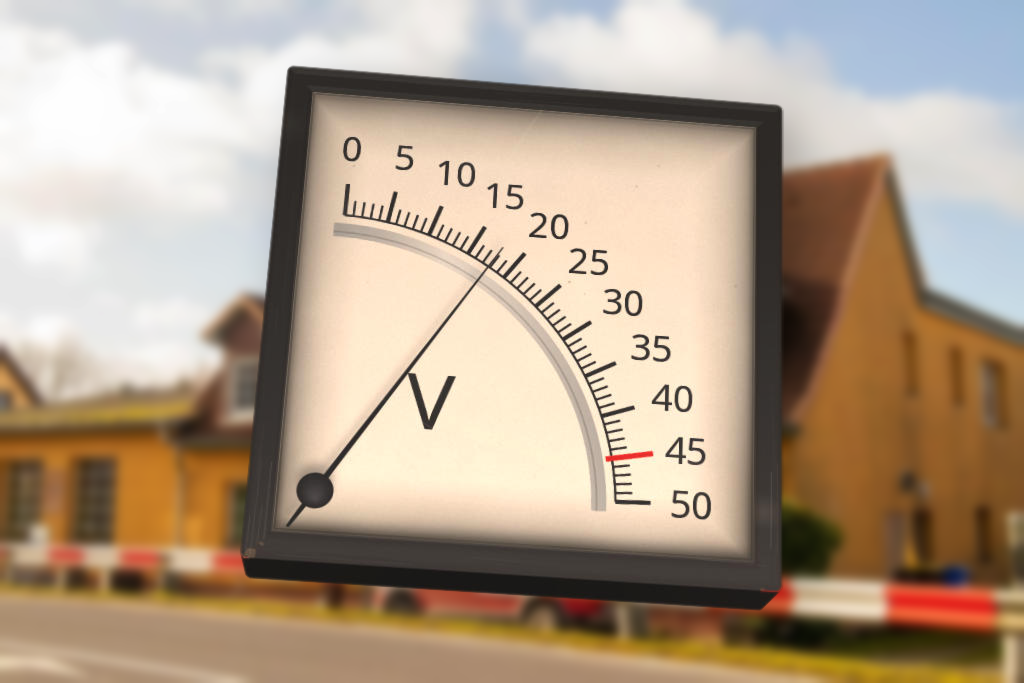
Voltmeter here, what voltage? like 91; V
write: 18; V
